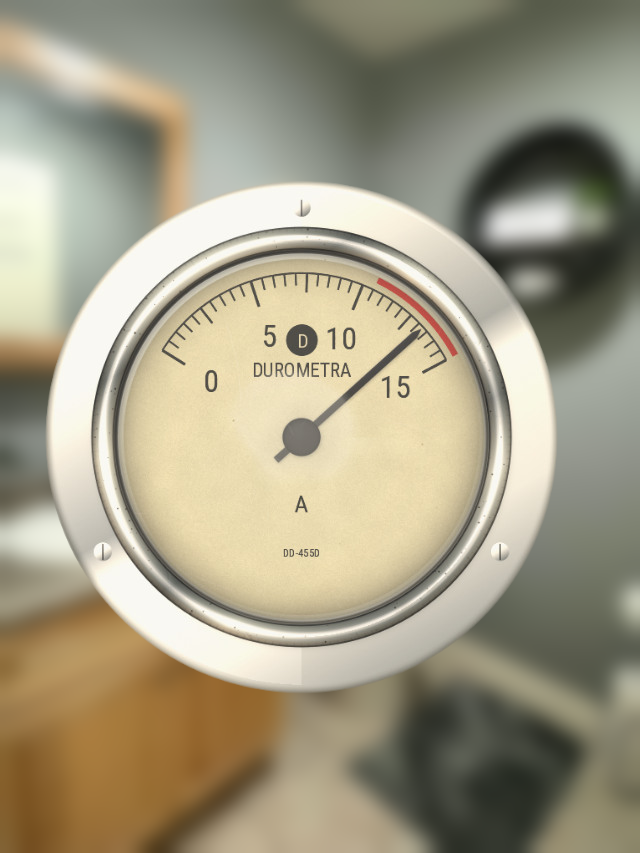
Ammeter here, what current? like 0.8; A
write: 13.25; A
